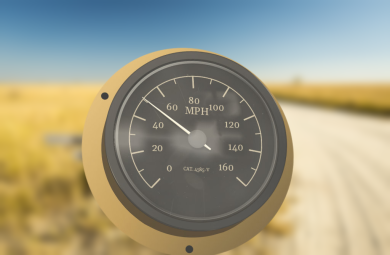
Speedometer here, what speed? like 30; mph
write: 50; mph
